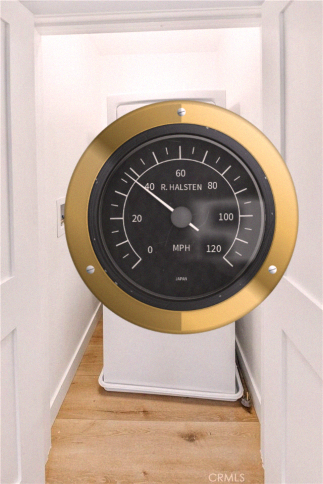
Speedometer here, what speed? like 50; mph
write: 37.5; mph
